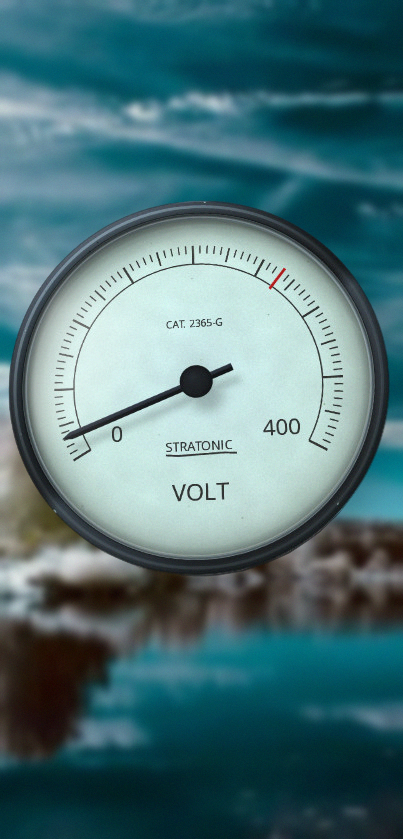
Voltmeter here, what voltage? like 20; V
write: 15; V
